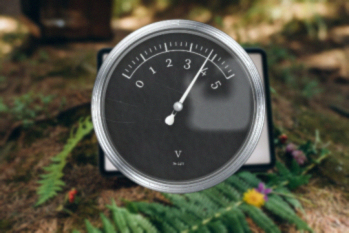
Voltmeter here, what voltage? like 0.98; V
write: 3.8; V
